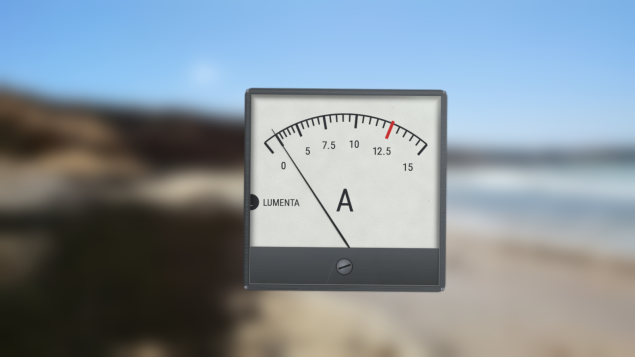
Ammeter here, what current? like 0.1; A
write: 2.5; A
